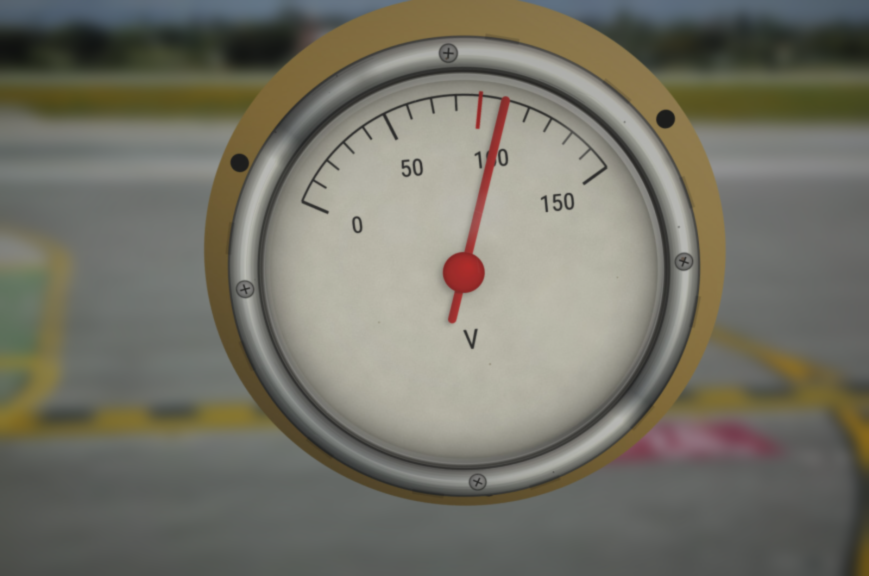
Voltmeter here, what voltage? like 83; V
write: 100; V
